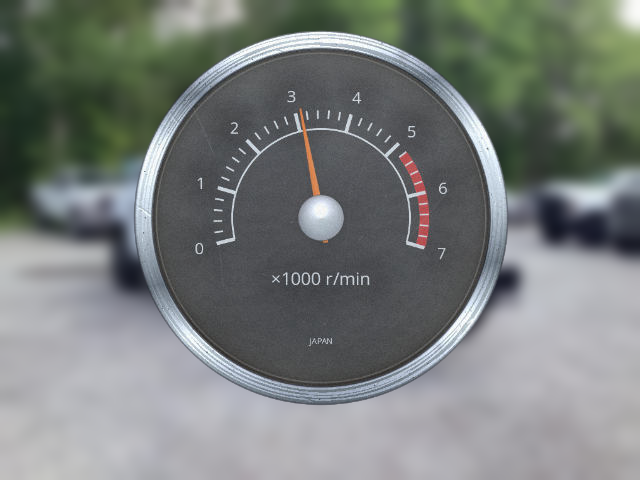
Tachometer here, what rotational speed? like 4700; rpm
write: 3100; rpm
